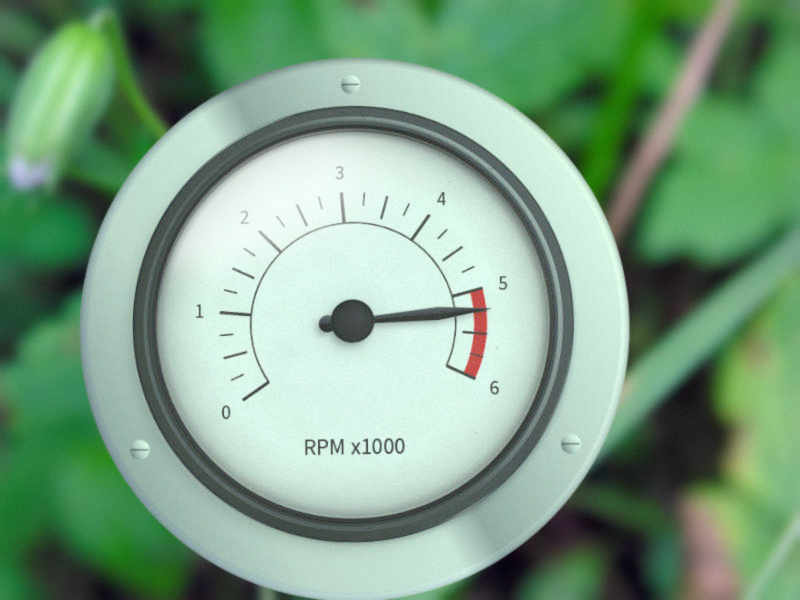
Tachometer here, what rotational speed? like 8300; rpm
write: 5250; rpm
